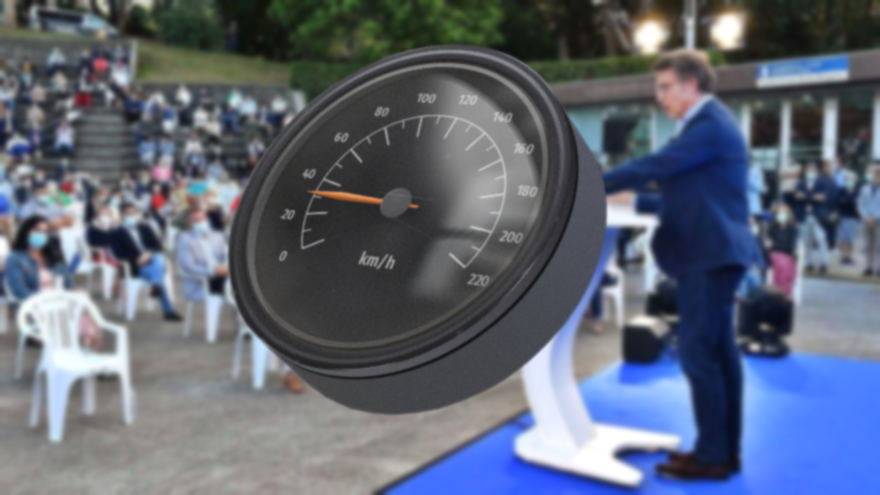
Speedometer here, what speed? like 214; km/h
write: 30; km/h
